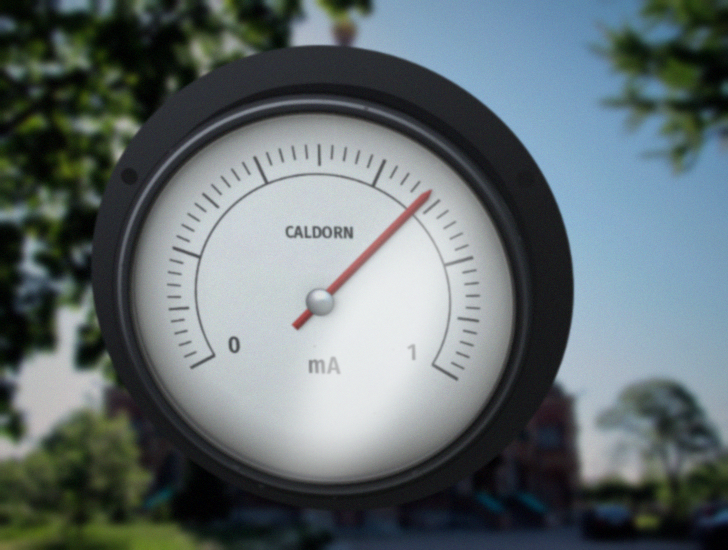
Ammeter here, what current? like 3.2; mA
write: 0.68; mA
